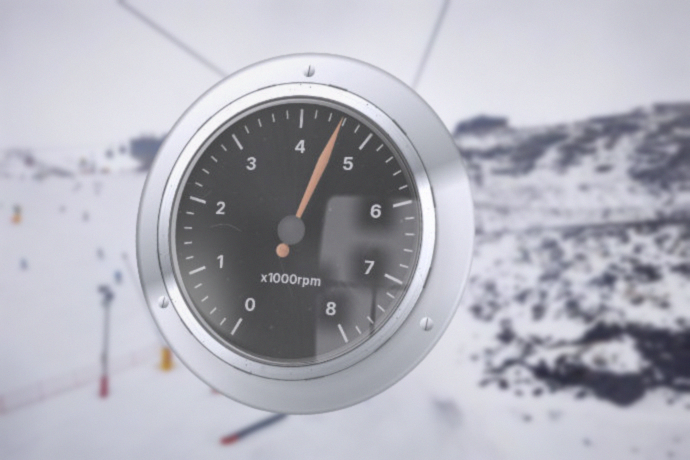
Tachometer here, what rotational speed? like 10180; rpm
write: 4600; rpm
